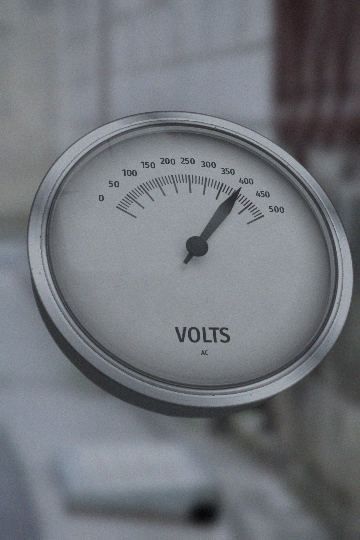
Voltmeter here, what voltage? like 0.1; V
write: 400; V
